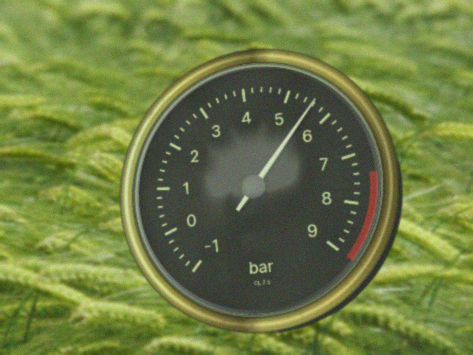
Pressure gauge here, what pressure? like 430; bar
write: 5.6; bar
